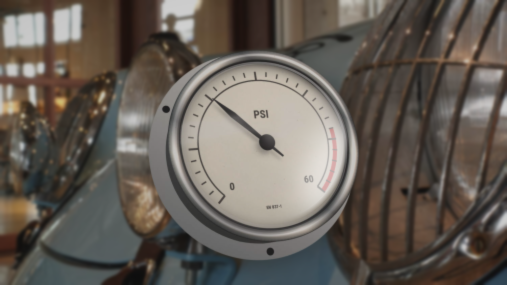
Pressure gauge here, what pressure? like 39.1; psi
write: 20; psi
